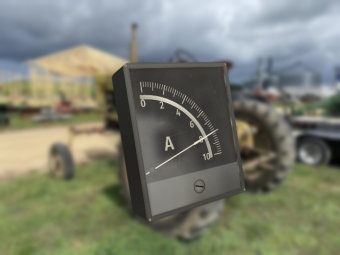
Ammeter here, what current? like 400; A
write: 8; A
